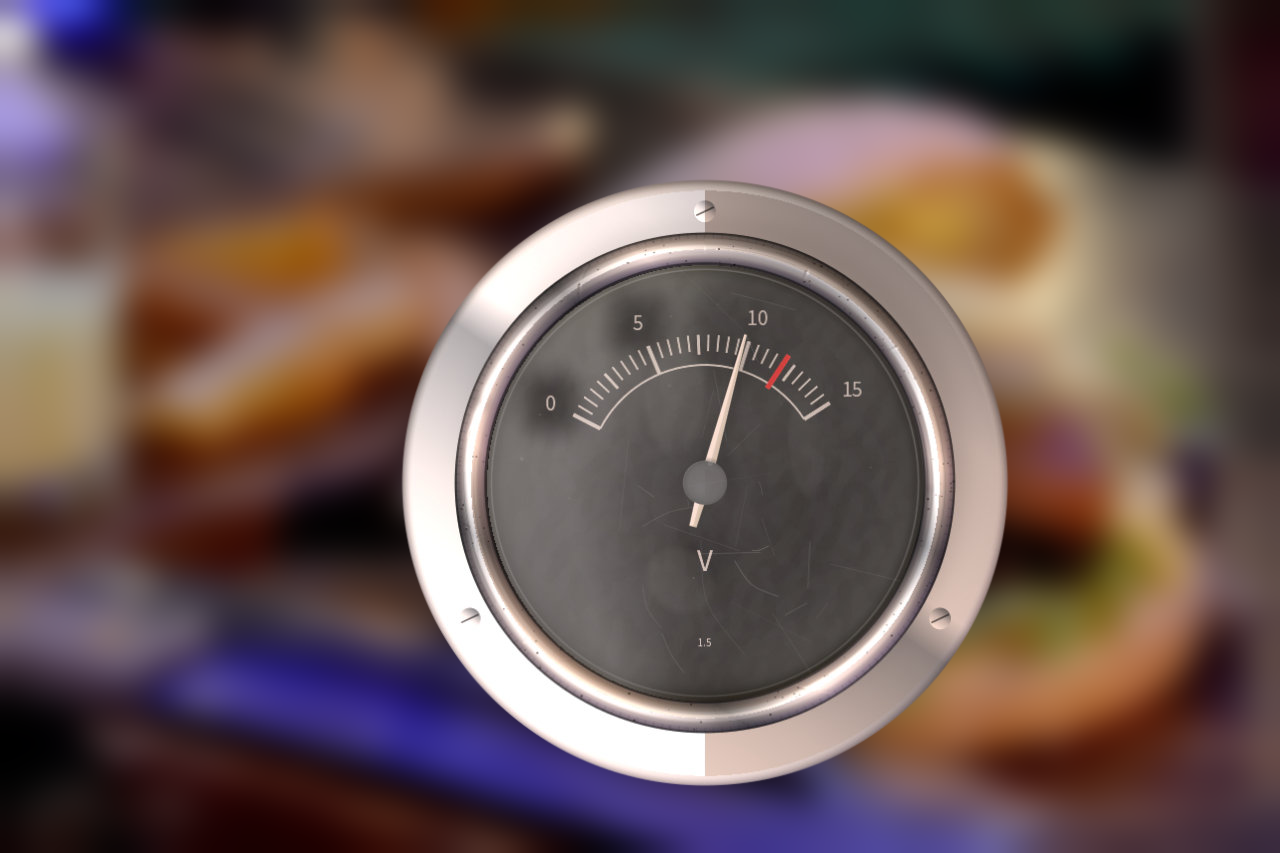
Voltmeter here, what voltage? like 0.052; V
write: 9.75; V
